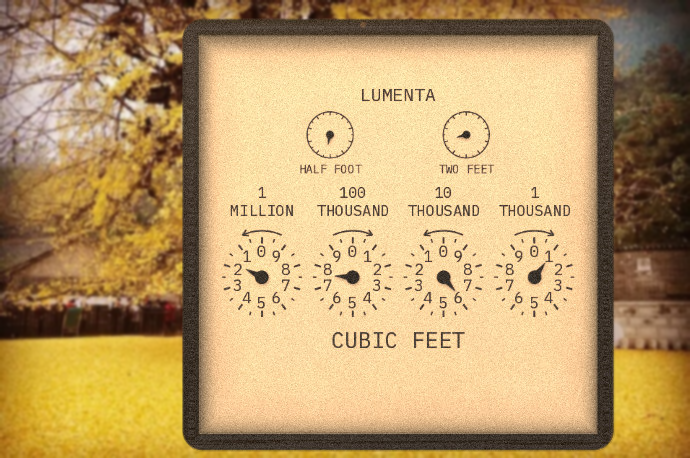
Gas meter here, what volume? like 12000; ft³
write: 176100; ft³
